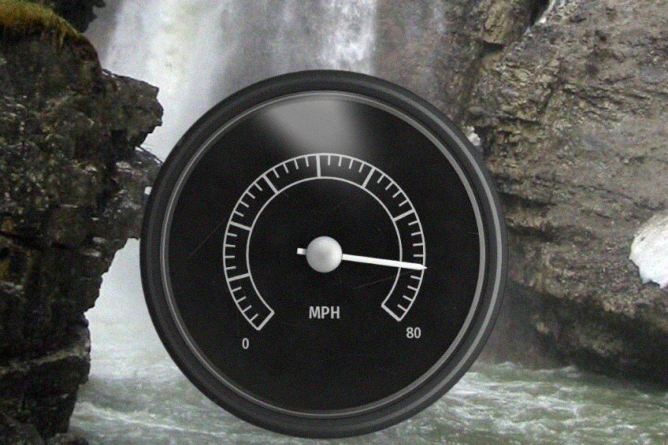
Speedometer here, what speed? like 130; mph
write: 70; mph
